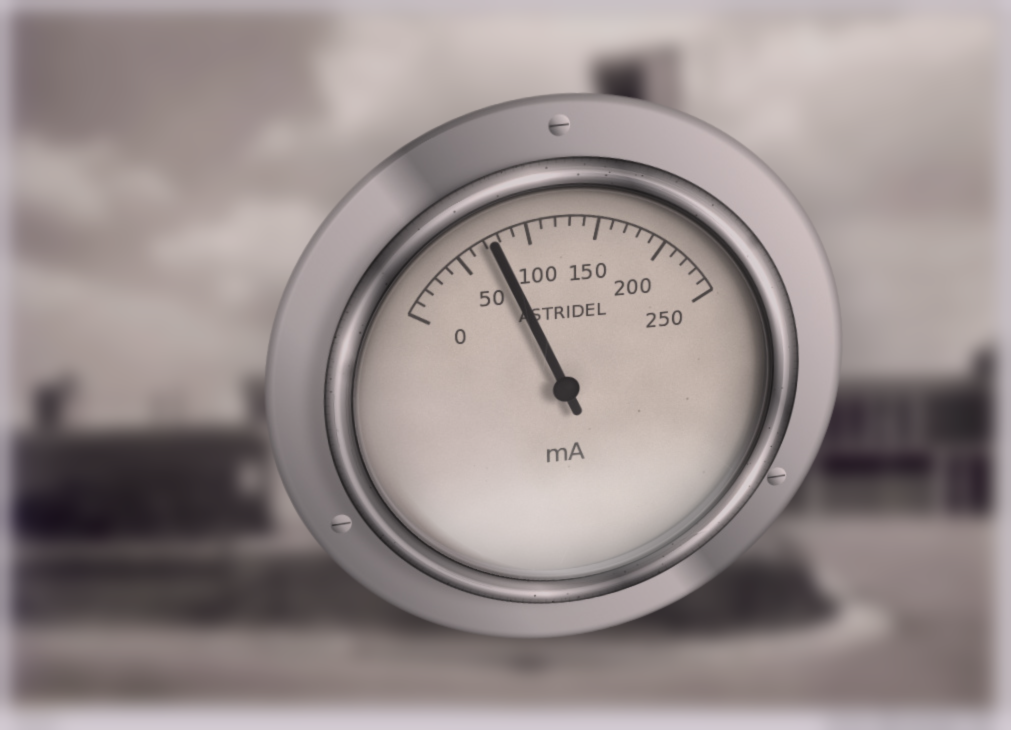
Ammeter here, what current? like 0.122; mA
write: 75; mA
